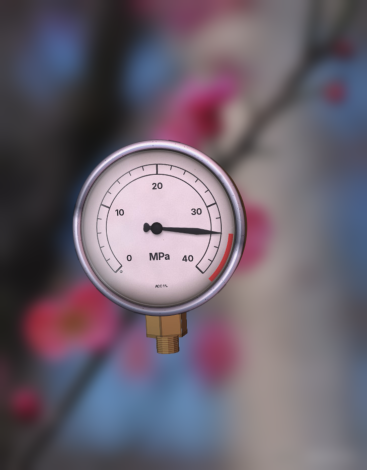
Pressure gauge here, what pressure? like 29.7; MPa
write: 34; MPa
